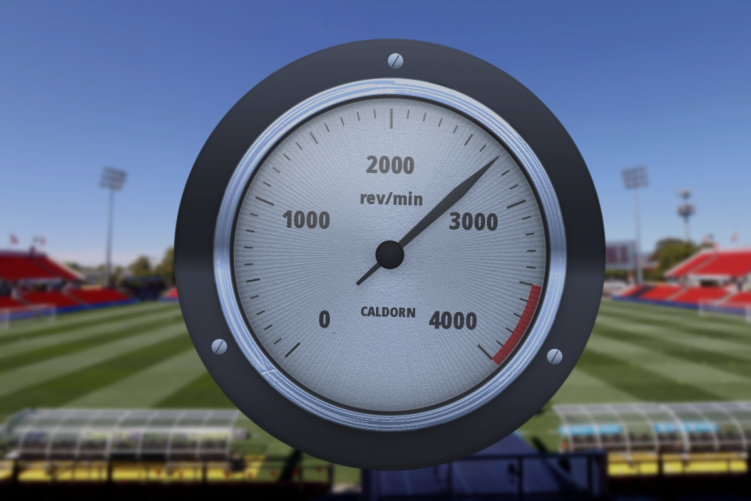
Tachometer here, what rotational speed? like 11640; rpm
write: 2700; rpm
